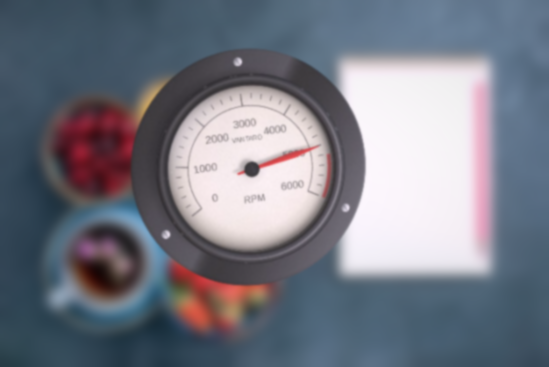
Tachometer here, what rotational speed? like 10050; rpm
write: 5000; rpm
